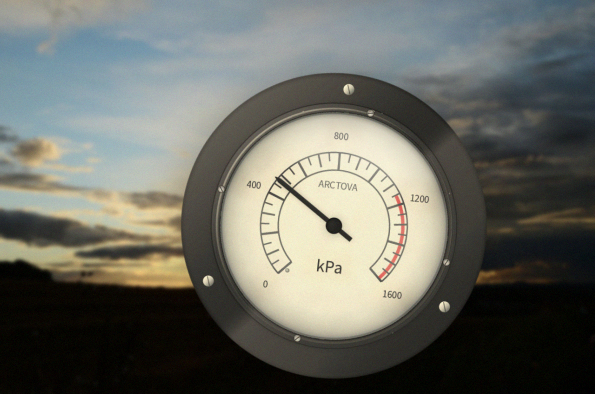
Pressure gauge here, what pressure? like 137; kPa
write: 475; kPa
